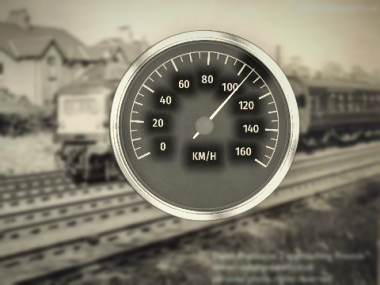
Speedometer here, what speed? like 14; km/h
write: 105; km/h
